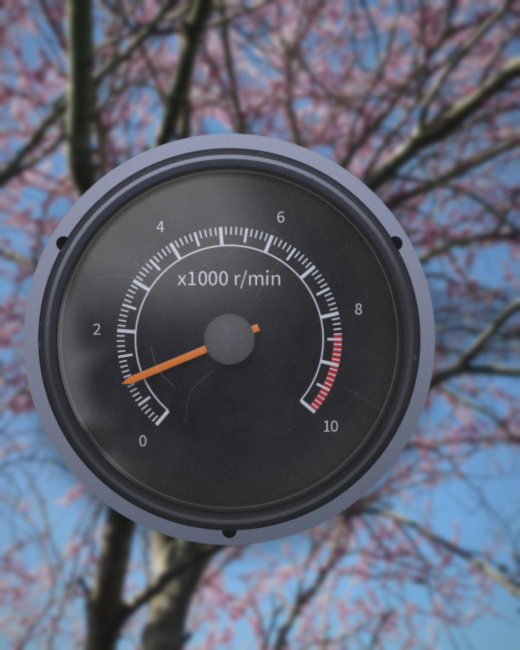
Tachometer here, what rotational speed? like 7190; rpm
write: 1000; rpm
